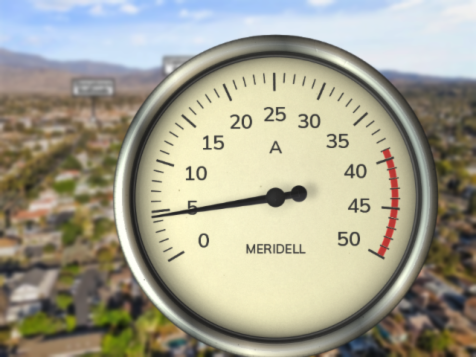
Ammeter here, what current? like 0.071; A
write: 4.5; A
